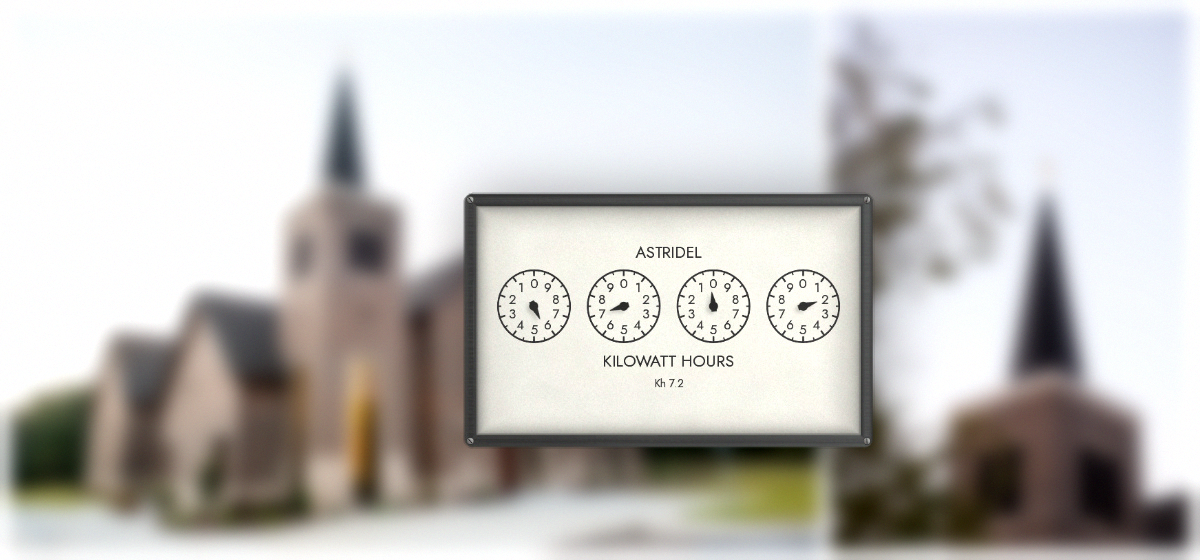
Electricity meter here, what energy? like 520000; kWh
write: 5702; kWh
